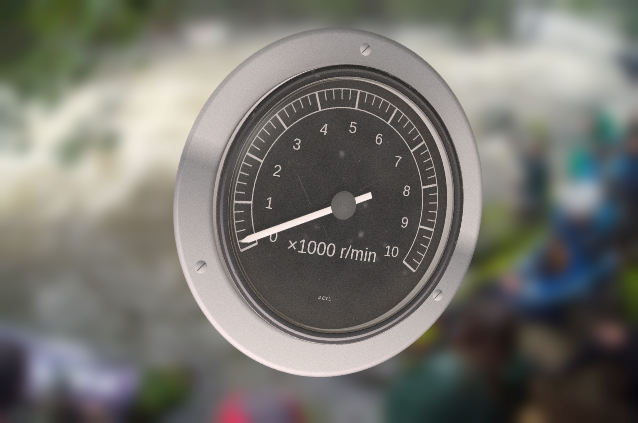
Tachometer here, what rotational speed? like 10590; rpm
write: 200; rpm
